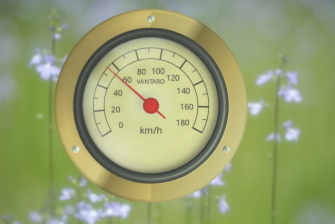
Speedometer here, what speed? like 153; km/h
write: 55; km/h
